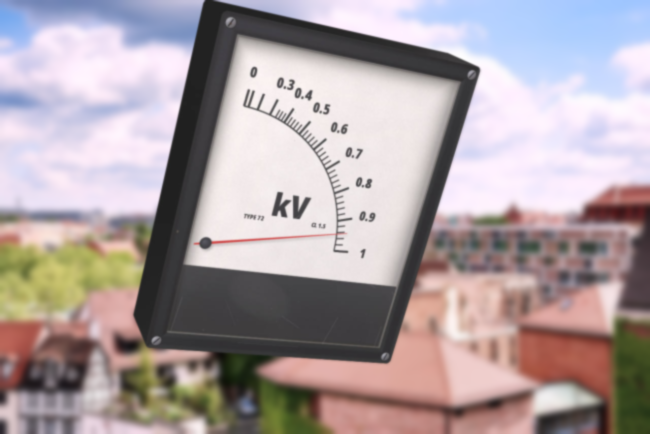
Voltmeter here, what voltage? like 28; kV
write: 0.94; kV
